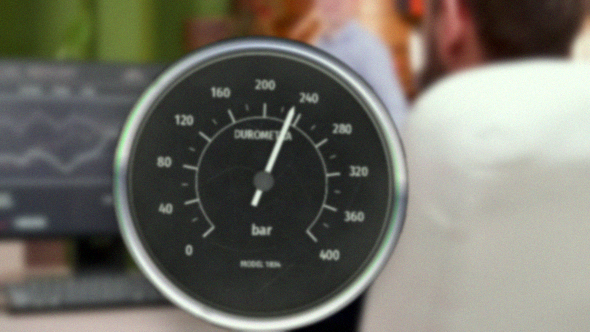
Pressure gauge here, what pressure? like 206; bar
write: 230; bar
